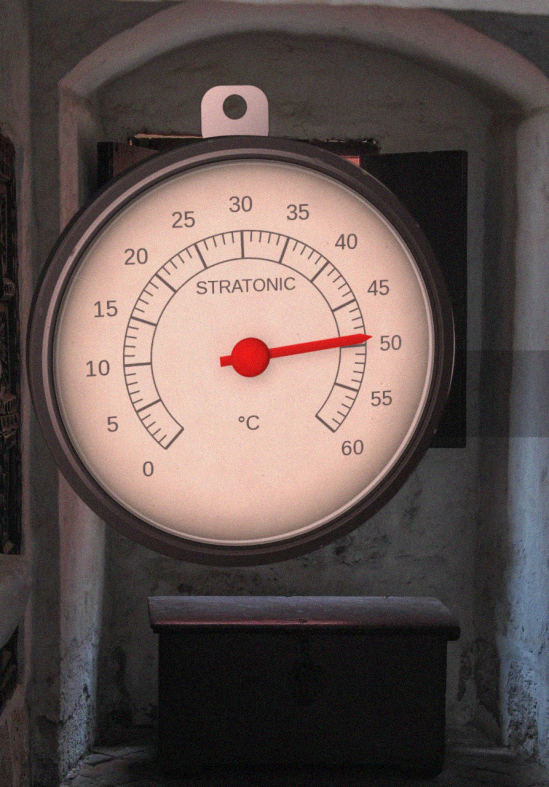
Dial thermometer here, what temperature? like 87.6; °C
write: 49; °C
